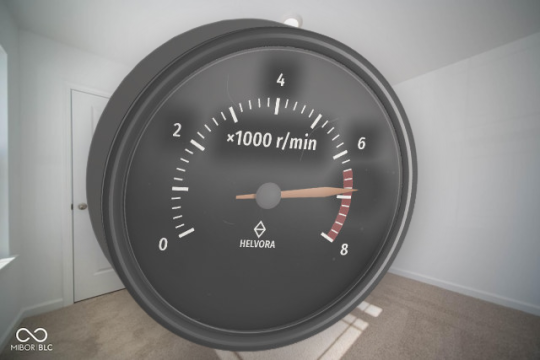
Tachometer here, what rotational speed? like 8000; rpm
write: 6800; rpm
